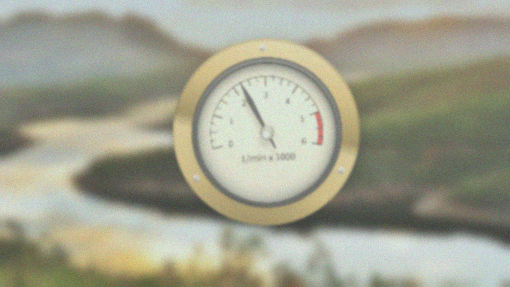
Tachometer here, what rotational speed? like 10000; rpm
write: 2250; rpm
